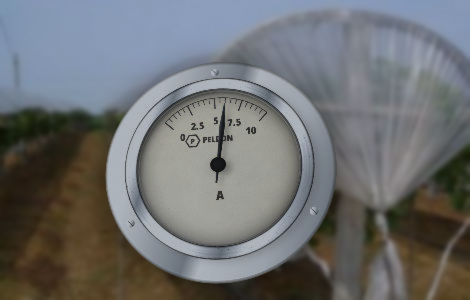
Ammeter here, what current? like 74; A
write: 6; A
